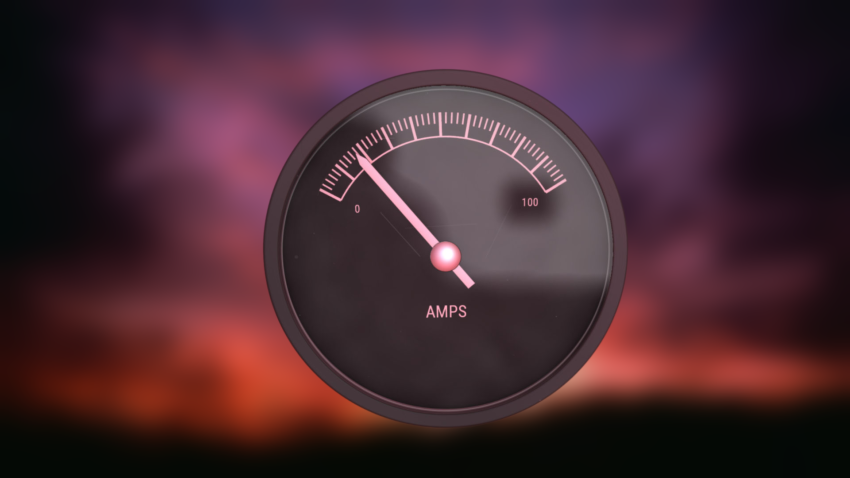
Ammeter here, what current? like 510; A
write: 18; A
